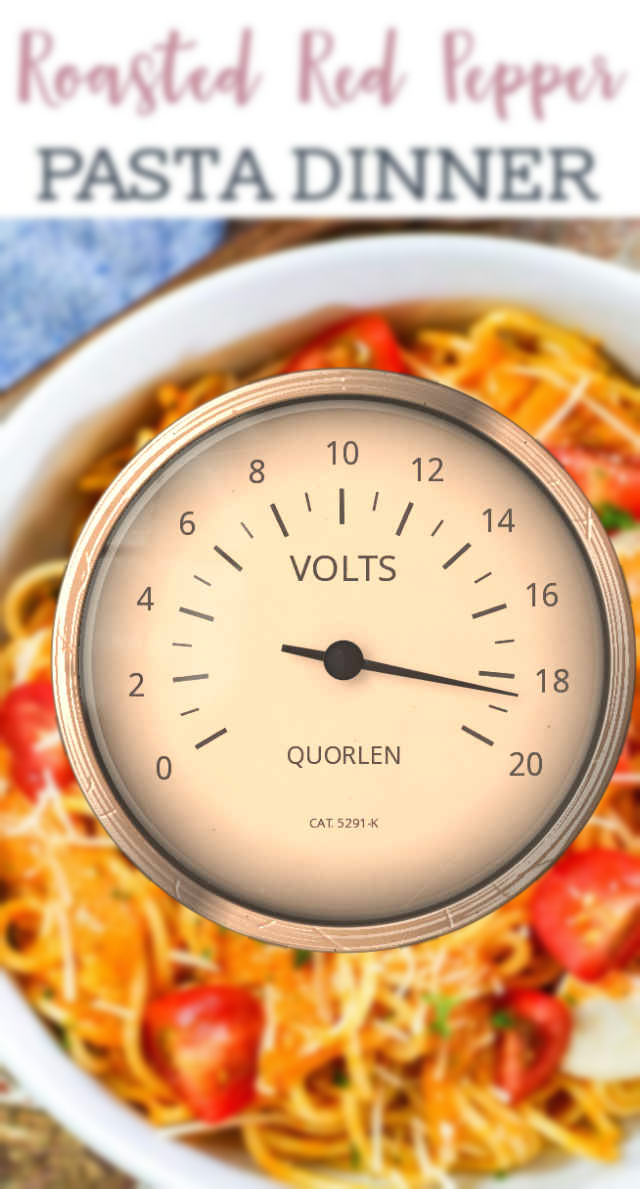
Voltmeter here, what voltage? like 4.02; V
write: 18.5; V
